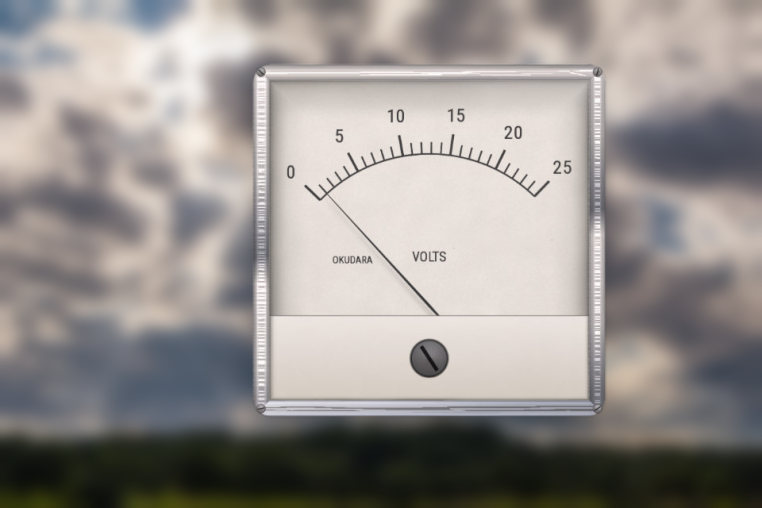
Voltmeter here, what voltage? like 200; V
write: 1; V
